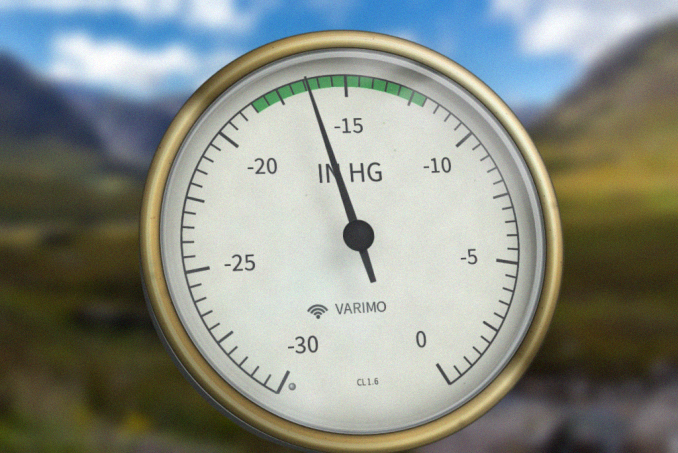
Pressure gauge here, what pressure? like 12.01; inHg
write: -16.5; inHg
